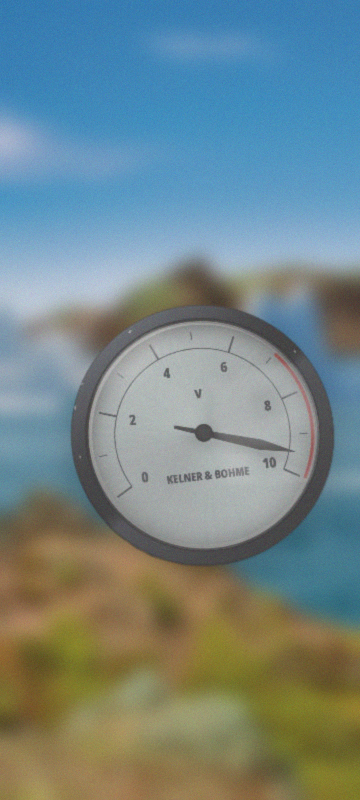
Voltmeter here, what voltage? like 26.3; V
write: 9.5; V
